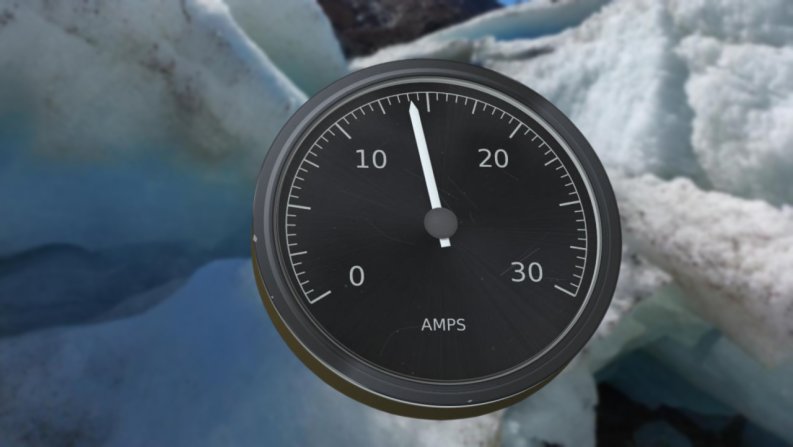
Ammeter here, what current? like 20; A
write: 14; A
